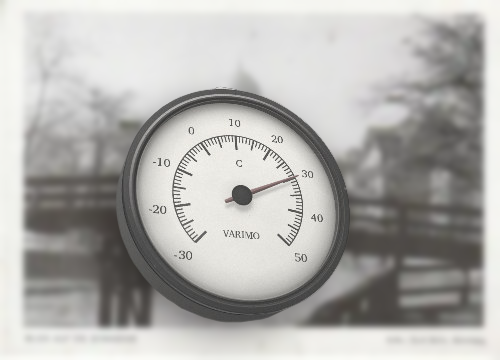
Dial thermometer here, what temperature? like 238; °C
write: 30; °C
